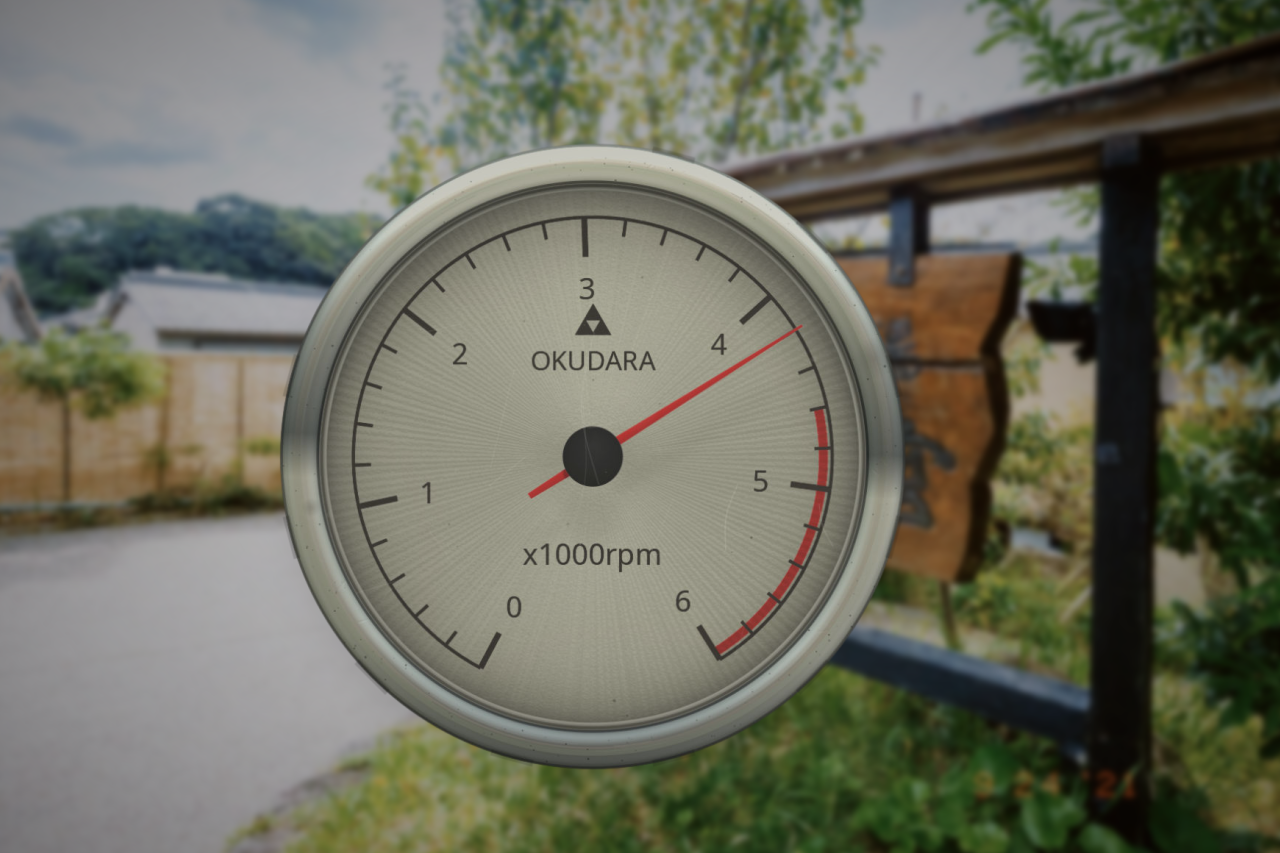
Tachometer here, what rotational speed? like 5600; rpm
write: 4200; rpm
